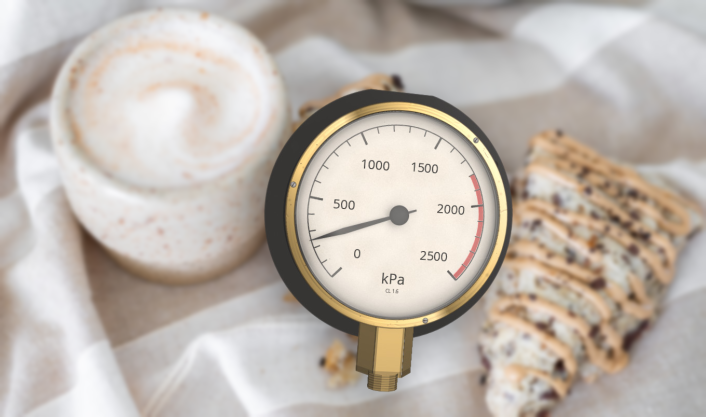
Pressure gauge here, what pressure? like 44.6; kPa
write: 250; kPa
